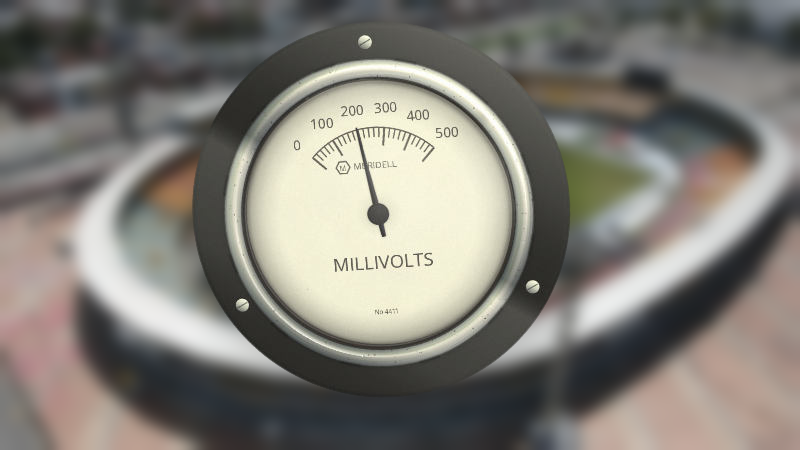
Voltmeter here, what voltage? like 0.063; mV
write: 200; mV
